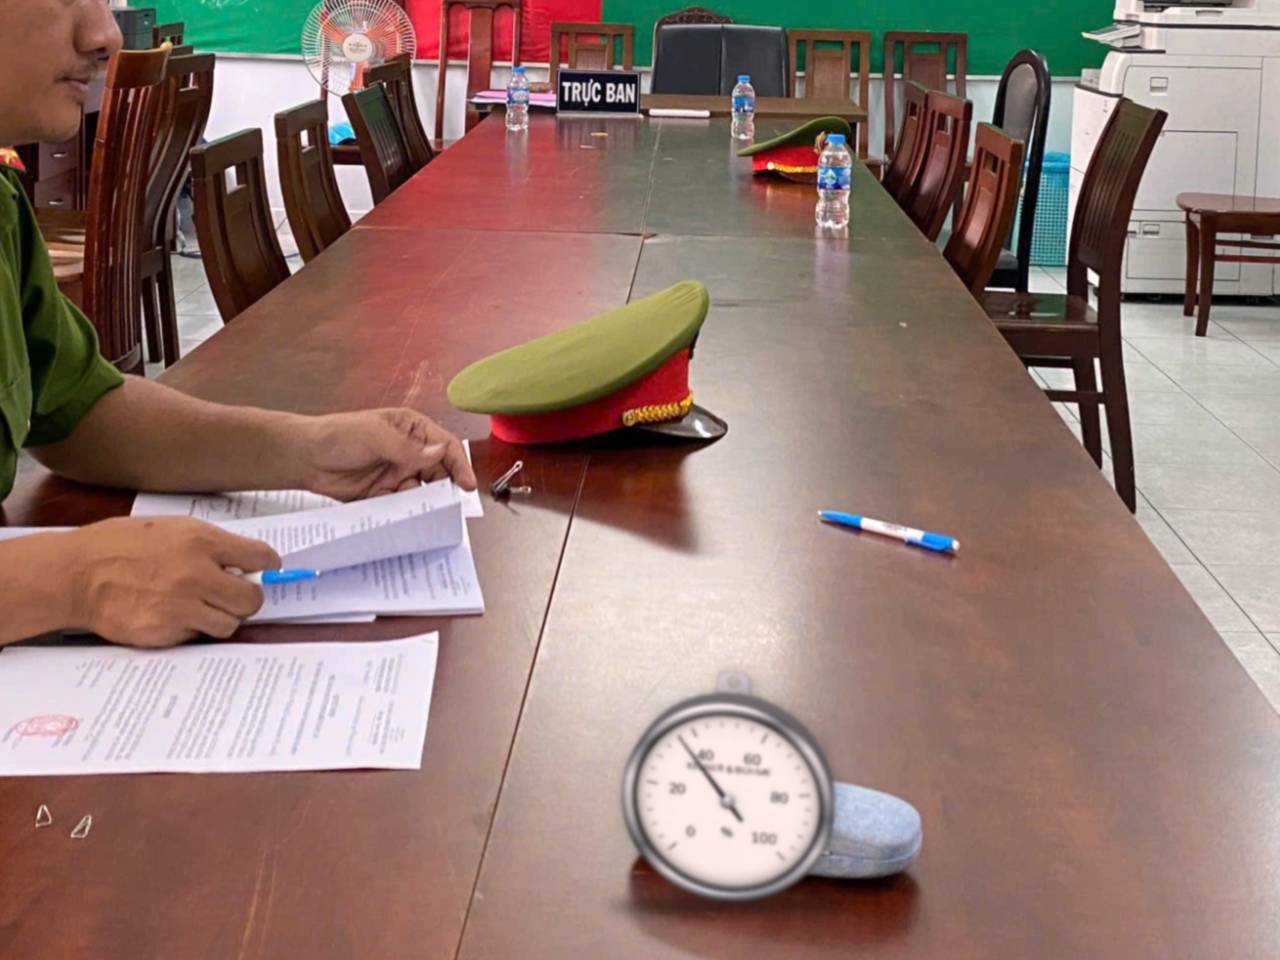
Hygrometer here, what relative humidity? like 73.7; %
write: 36; %
